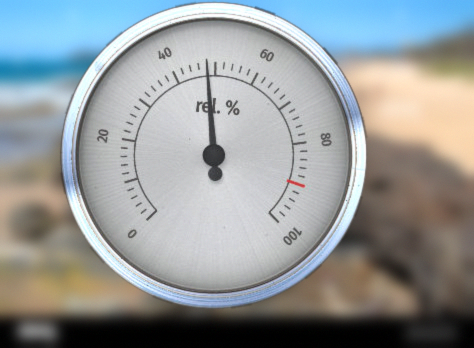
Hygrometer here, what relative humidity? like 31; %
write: 48; %
